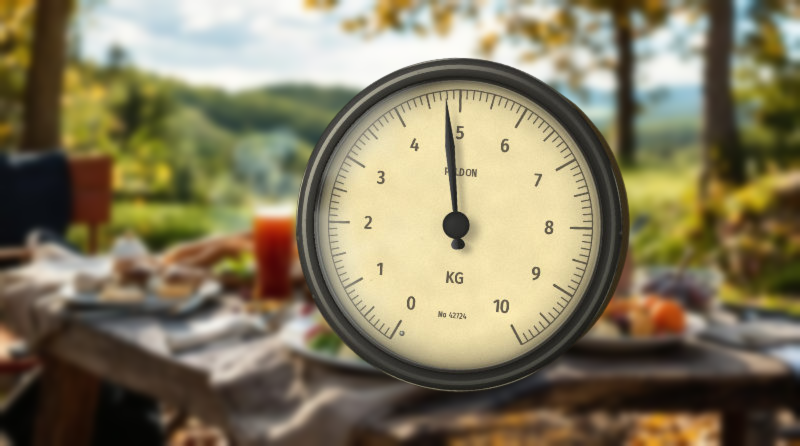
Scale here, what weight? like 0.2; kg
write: 4.8; kg
